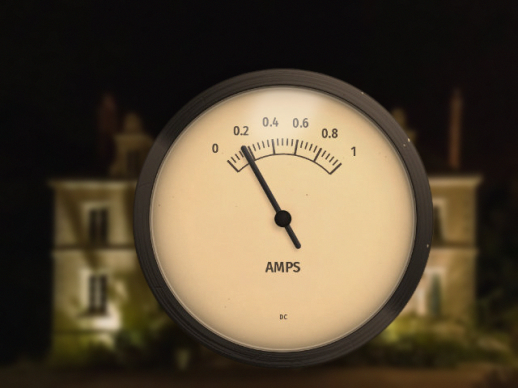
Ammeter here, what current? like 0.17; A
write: 0.16; A
